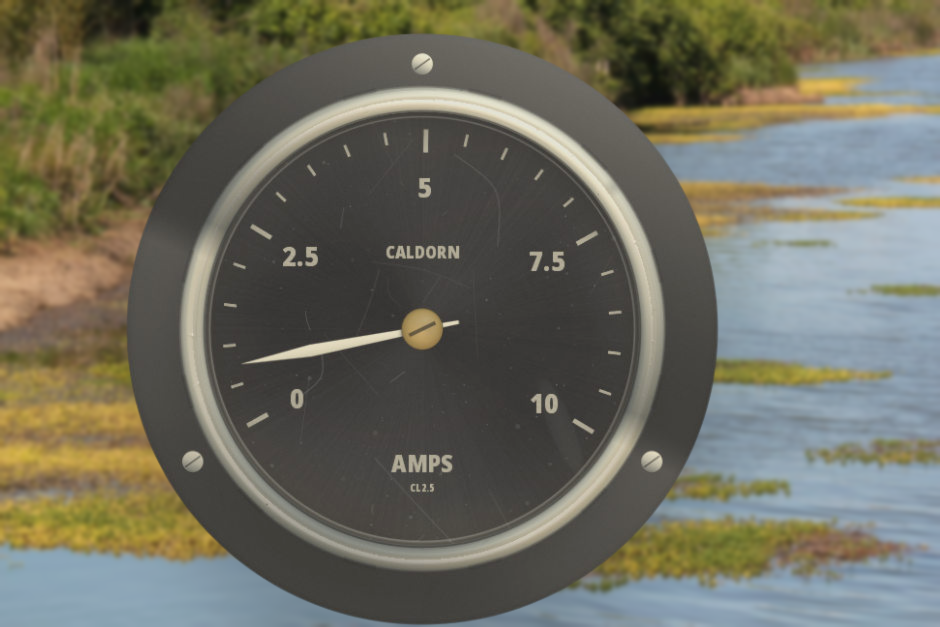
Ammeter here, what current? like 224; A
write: 0.75; A
